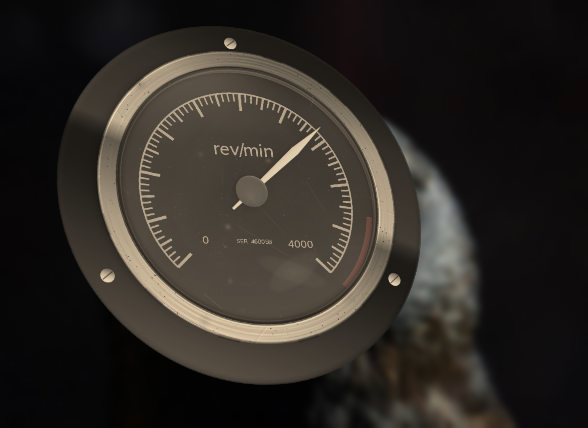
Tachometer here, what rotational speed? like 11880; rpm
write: 2700; rpm
